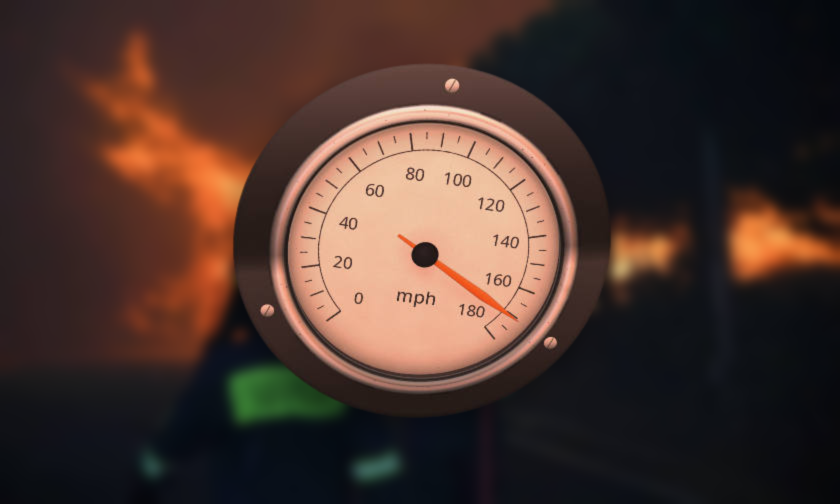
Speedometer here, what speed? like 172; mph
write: 170; mph
